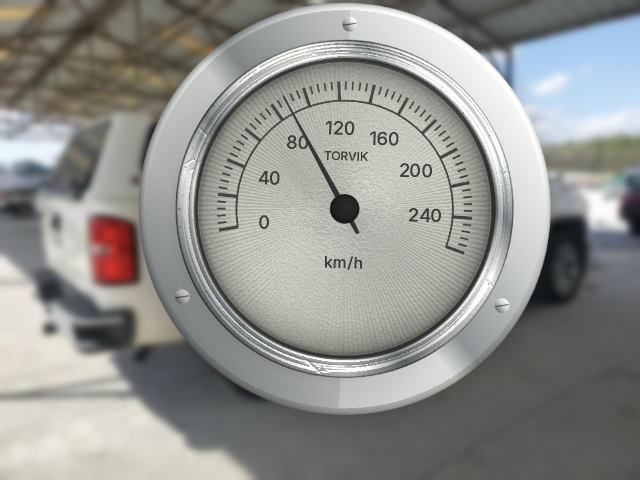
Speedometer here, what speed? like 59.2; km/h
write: 88; km/h
